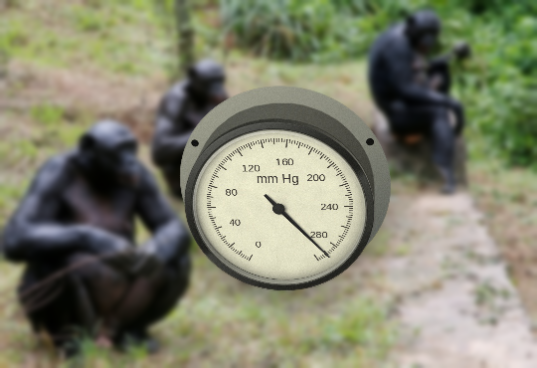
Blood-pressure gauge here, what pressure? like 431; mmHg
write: 290; mmHg
